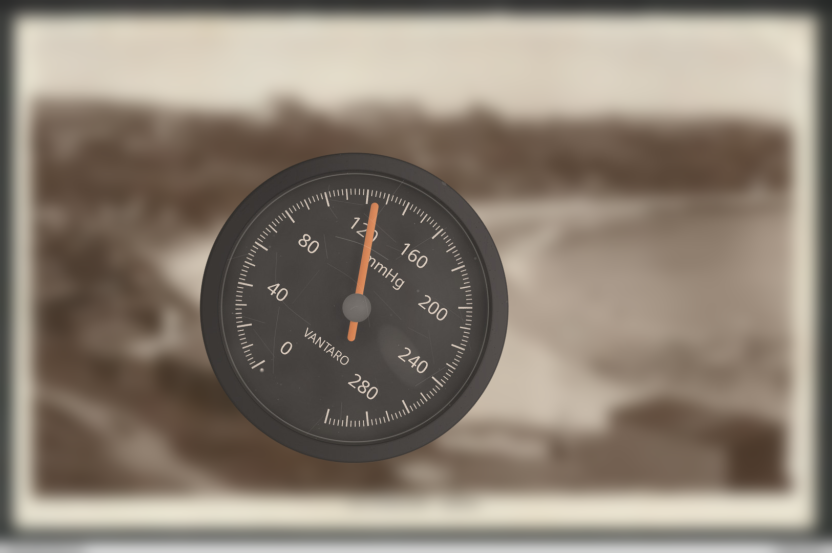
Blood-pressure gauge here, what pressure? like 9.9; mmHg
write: 124; mmHg
